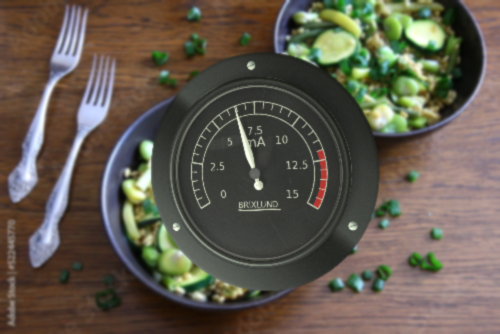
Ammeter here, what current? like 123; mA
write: 6.5; mA
